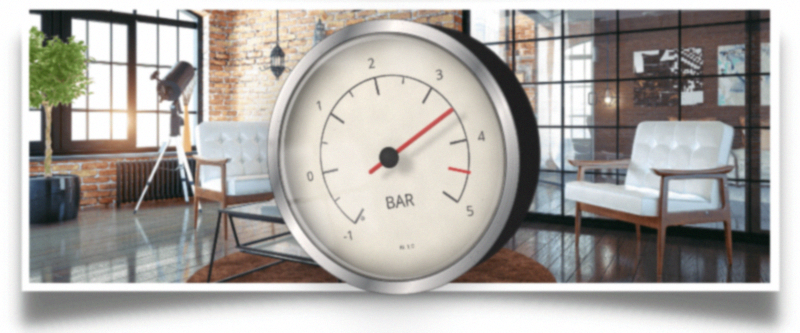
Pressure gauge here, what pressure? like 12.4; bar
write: 3.5; bar
